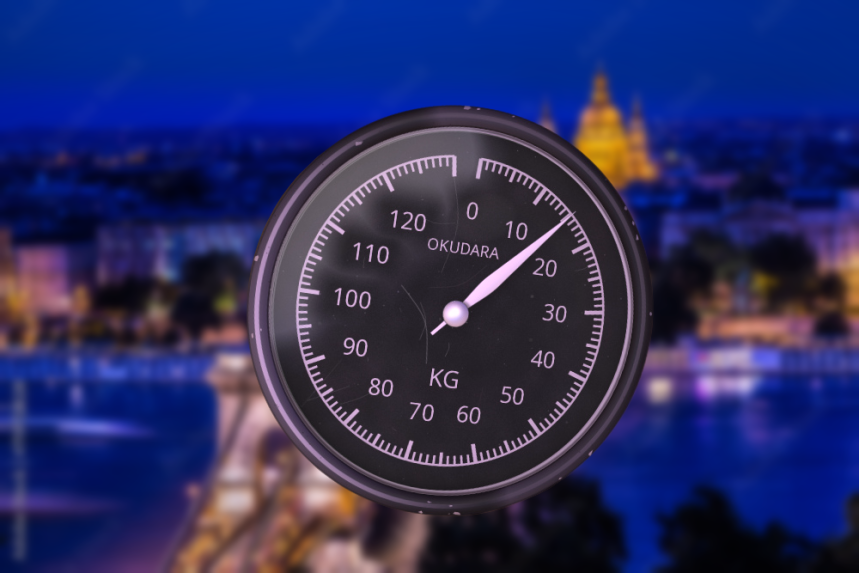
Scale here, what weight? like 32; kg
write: 15; kg
